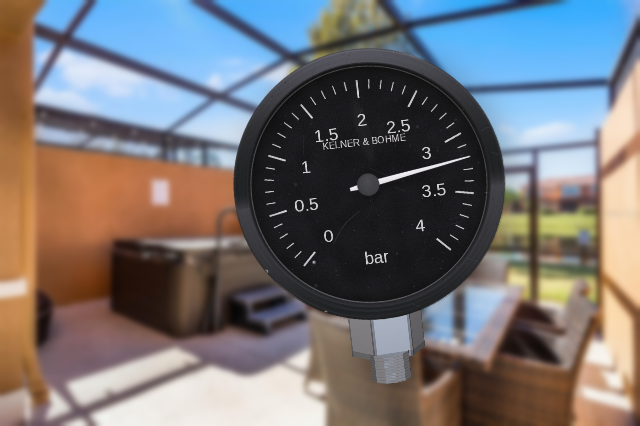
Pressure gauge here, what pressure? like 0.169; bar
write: 3.2; bar
